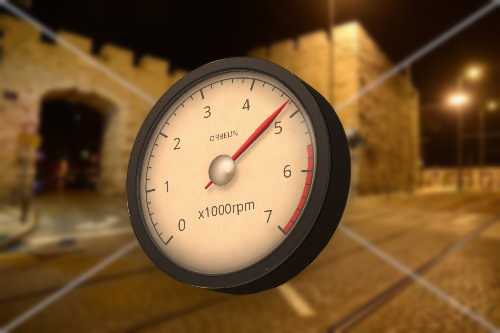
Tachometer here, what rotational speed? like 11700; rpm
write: 4800; rpm
